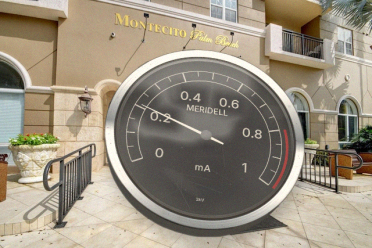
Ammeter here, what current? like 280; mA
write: 0.2; mA
